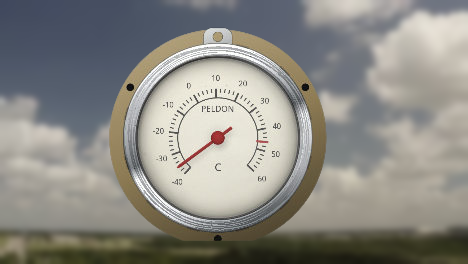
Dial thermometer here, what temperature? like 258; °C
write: -36; °C
